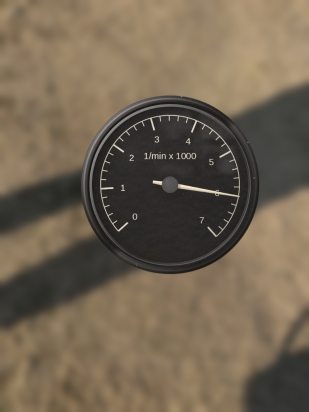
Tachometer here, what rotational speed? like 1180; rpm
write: 6000; rpm
